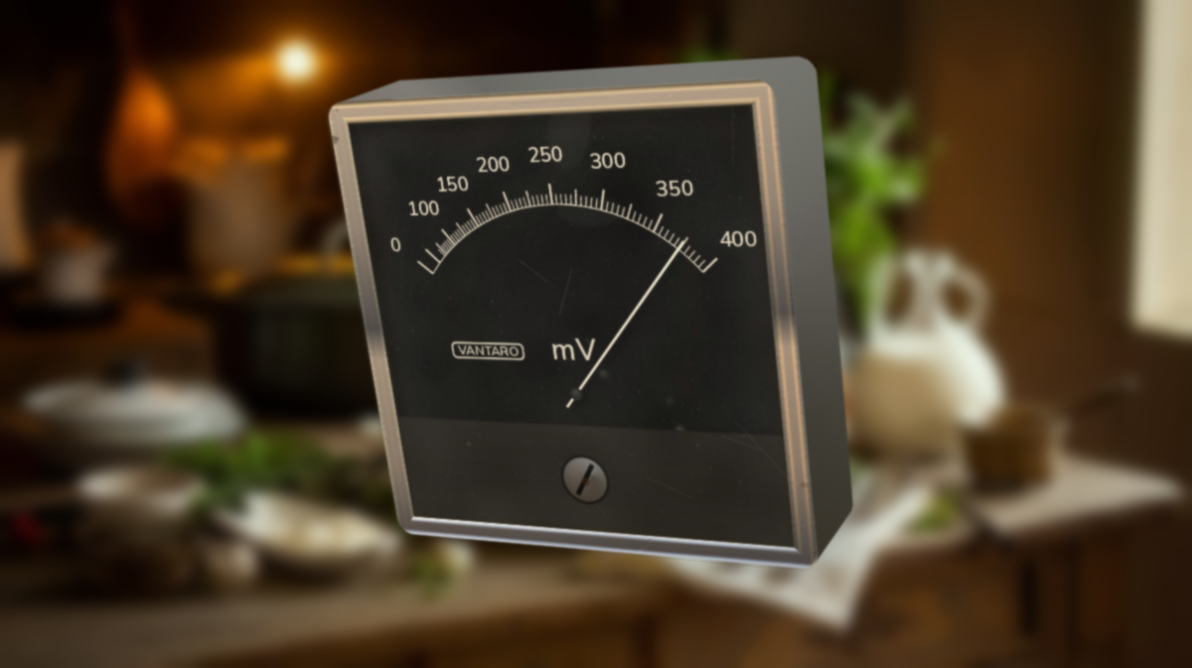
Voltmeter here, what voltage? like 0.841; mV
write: 375; mV
